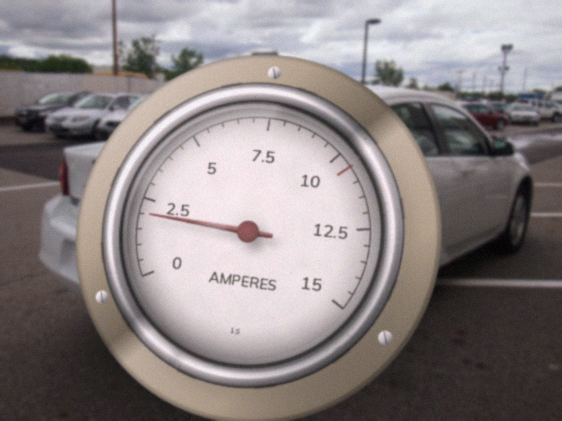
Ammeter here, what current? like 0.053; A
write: 2; A
